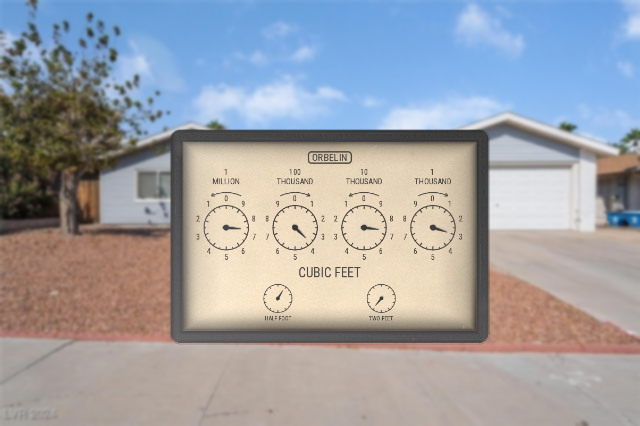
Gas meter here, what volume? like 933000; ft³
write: 737300; ft³
